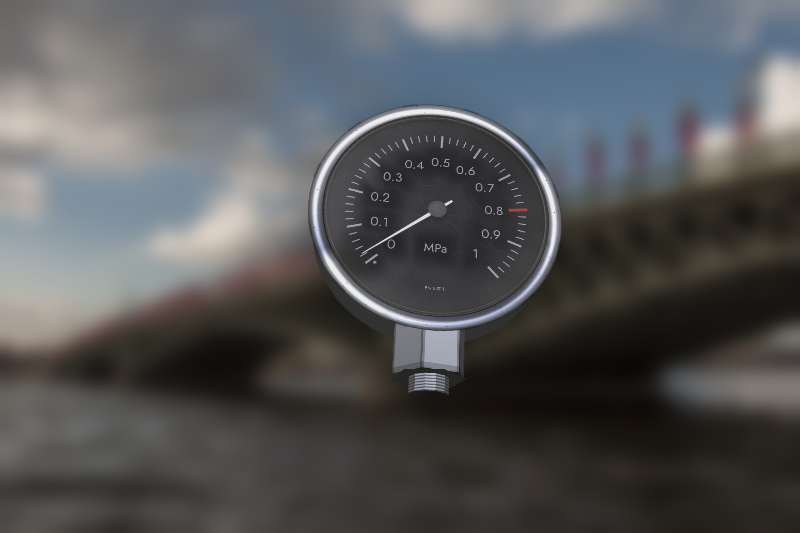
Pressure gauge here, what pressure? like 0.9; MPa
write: 0.02; MPa
